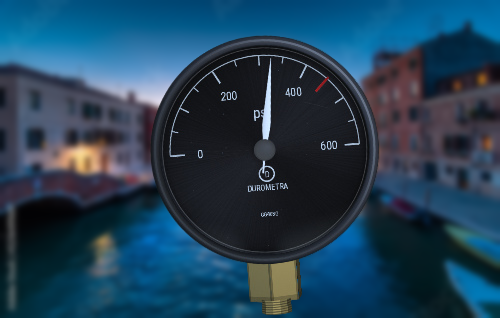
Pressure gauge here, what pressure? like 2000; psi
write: 325; psi
